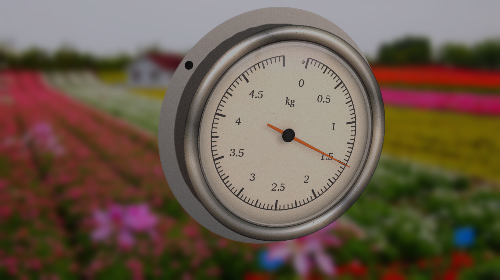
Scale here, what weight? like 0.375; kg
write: 1.5; kg
